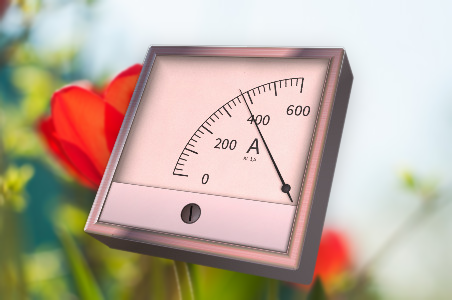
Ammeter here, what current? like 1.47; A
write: 380; A
